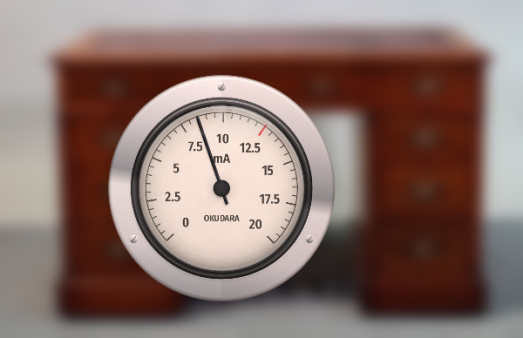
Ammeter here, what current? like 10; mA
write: 8.5; mA
